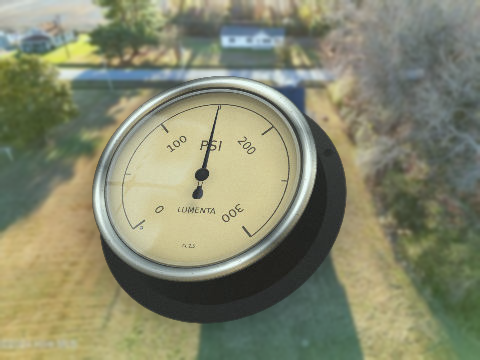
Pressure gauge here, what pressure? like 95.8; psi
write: 150; psi
